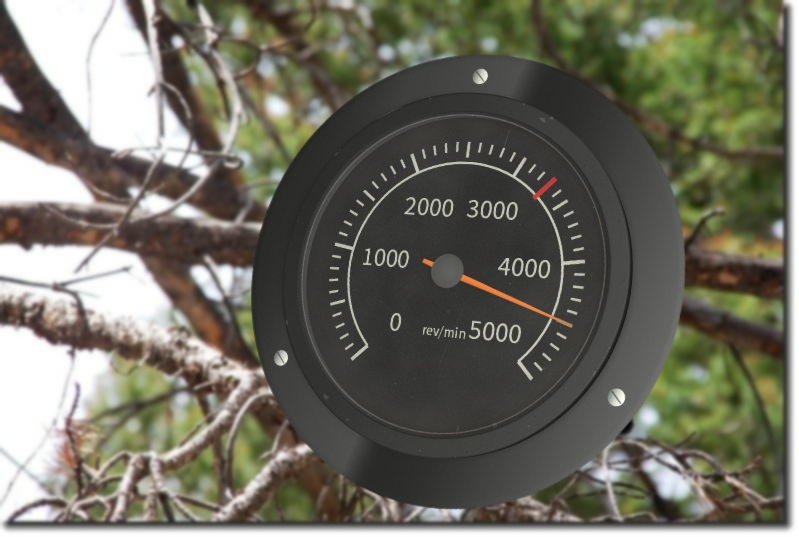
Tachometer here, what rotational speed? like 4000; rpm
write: 4500; rpm
